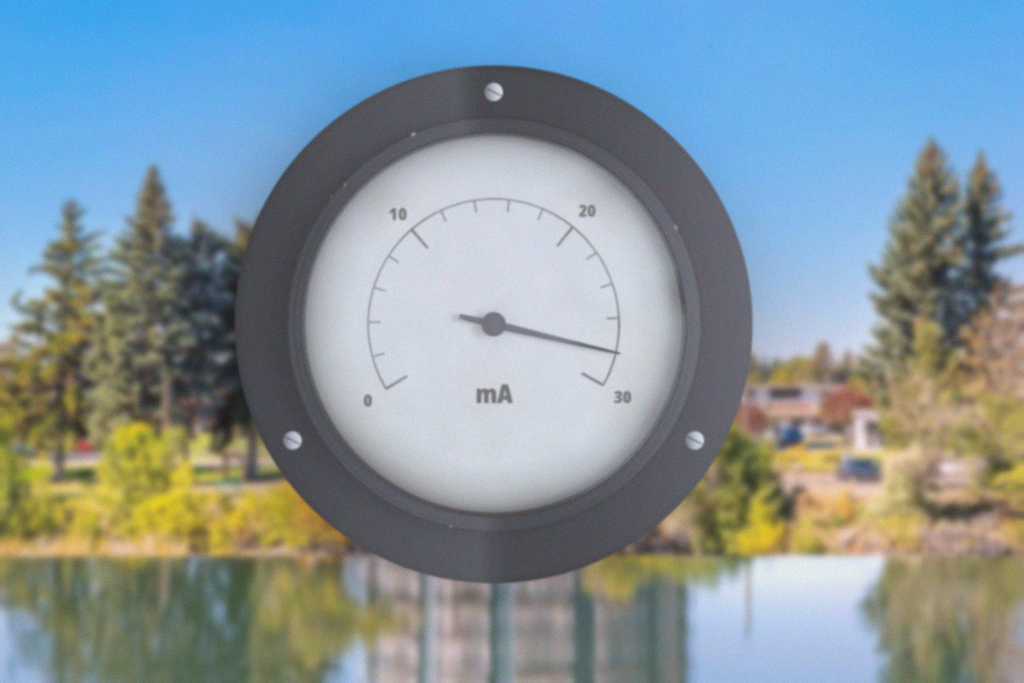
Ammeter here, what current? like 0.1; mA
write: 28; mA
